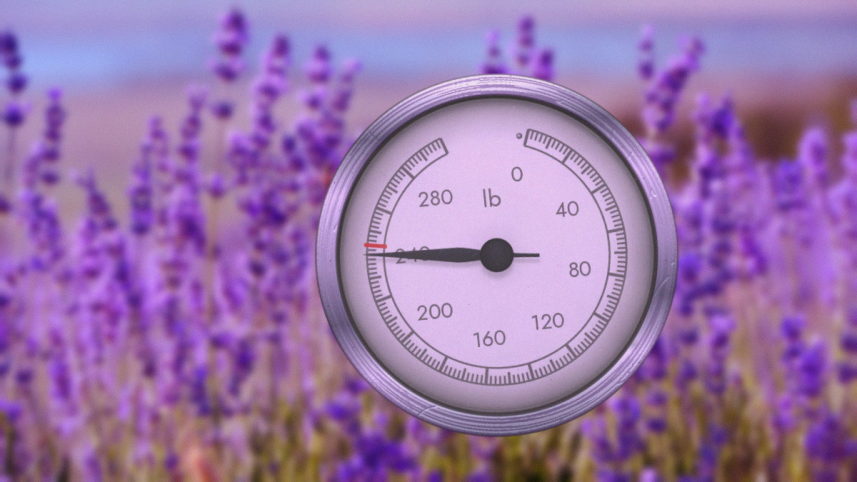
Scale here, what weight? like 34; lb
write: 240; lb
